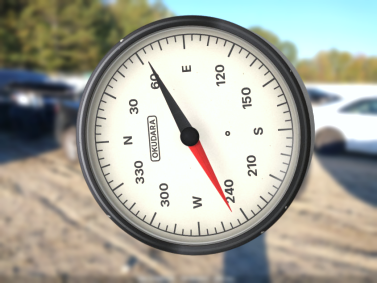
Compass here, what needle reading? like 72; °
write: 245; °
